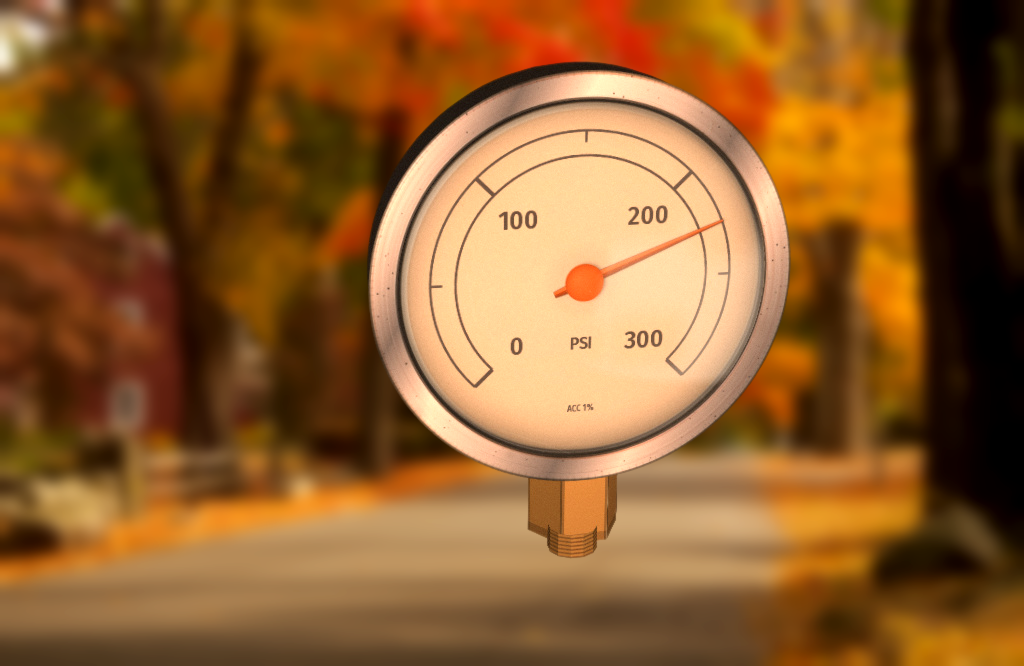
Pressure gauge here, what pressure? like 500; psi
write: 225; psi
